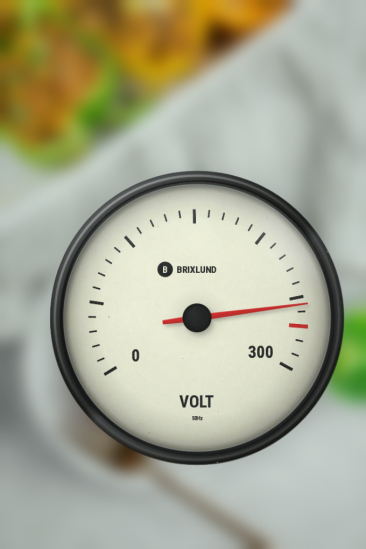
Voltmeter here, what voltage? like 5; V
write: 255; V
